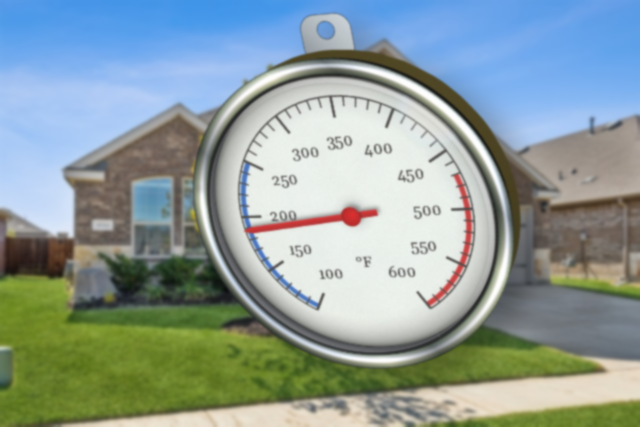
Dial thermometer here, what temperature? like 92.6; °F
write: 190; °F
